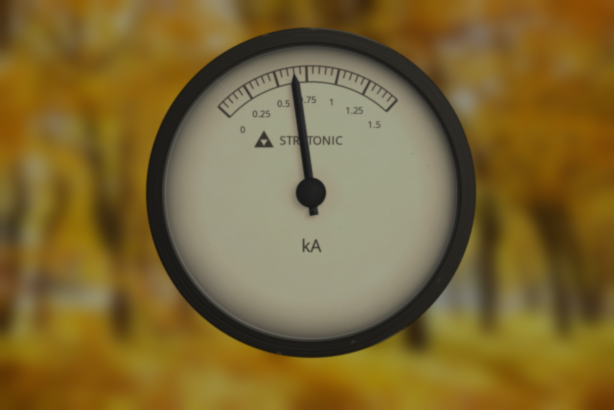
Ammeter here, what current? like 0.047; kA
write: 0.65; kA
